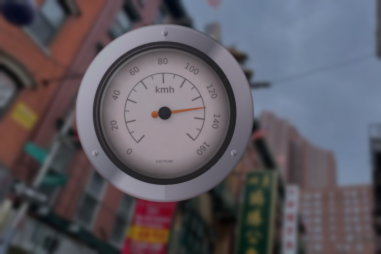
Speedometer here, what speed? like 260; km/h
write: 130; km/h
